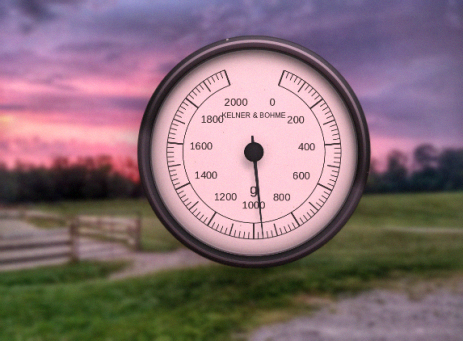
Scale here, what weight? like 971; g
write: 960; g
